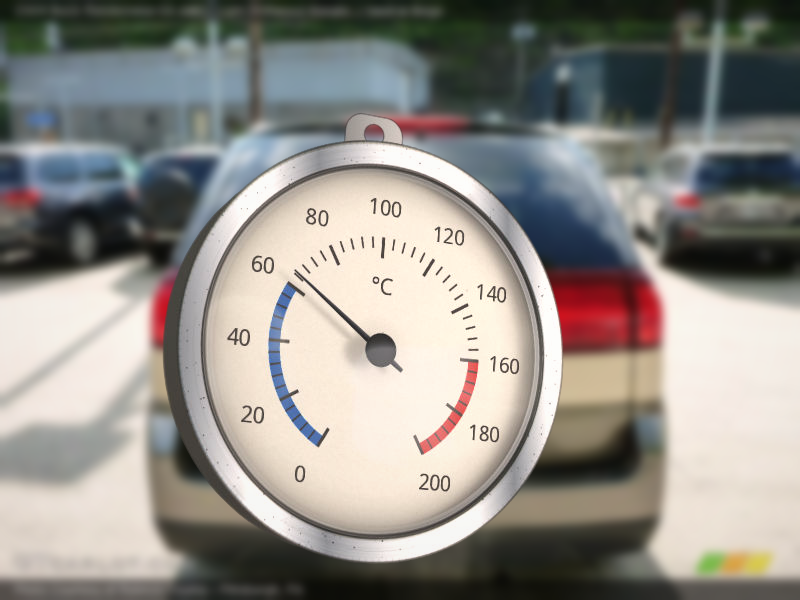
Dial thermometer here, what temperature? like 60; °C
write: 64; °C
